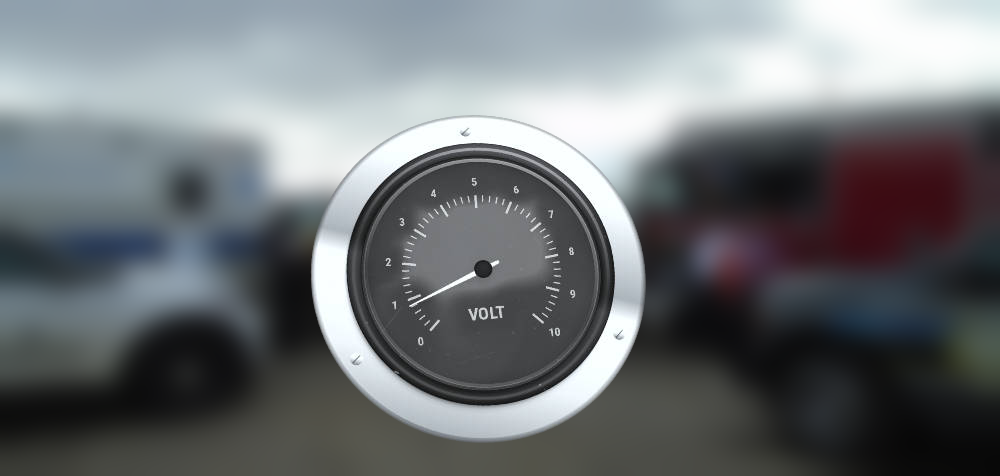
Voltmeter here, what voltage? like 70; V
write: 0.8; V
